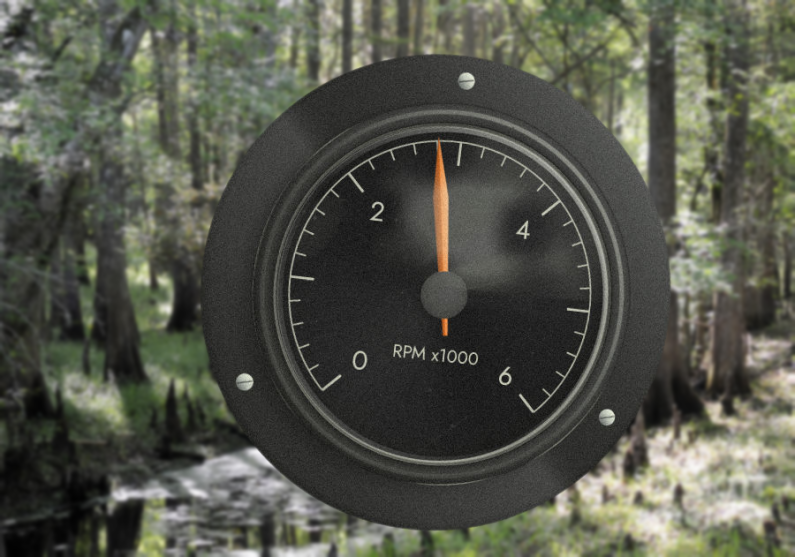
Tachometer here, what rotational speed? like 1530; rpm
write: 2800; rpm
